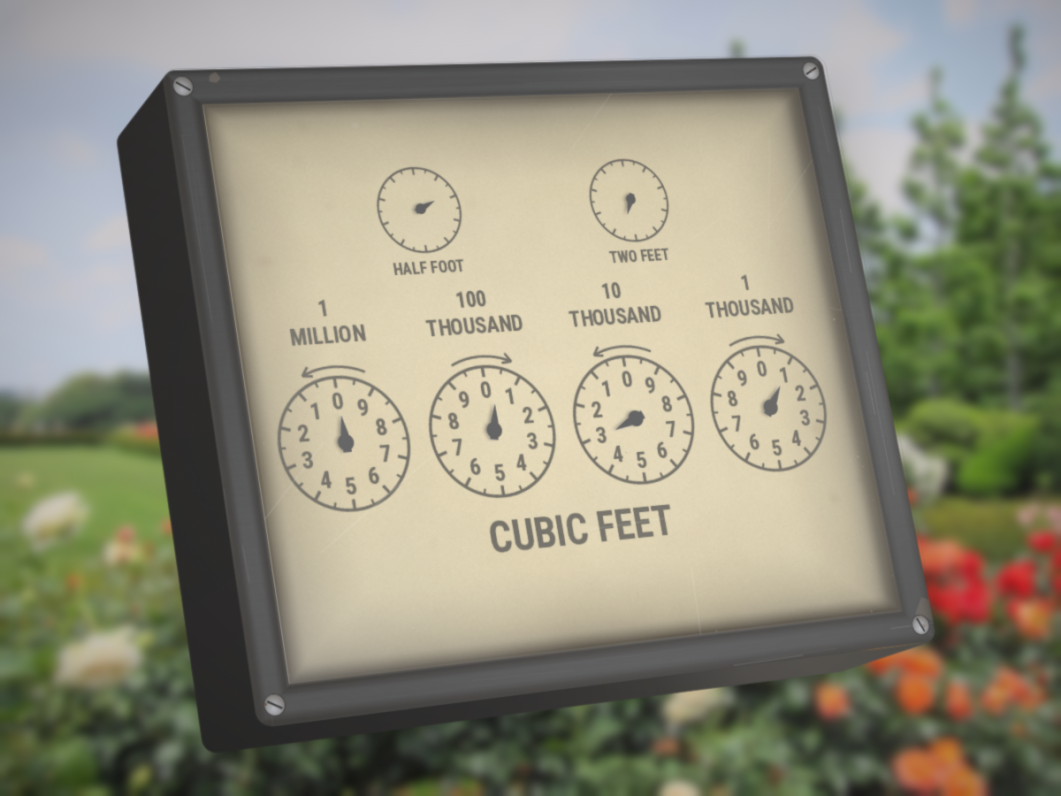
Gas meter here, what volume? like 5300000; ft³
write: 3100; ft³
